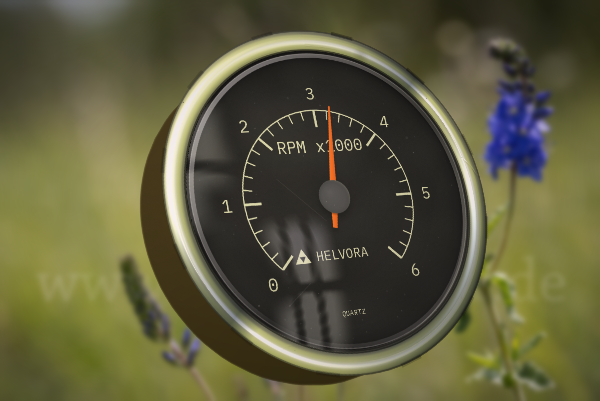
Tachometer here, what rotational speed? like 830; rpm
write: 3200; rpm
